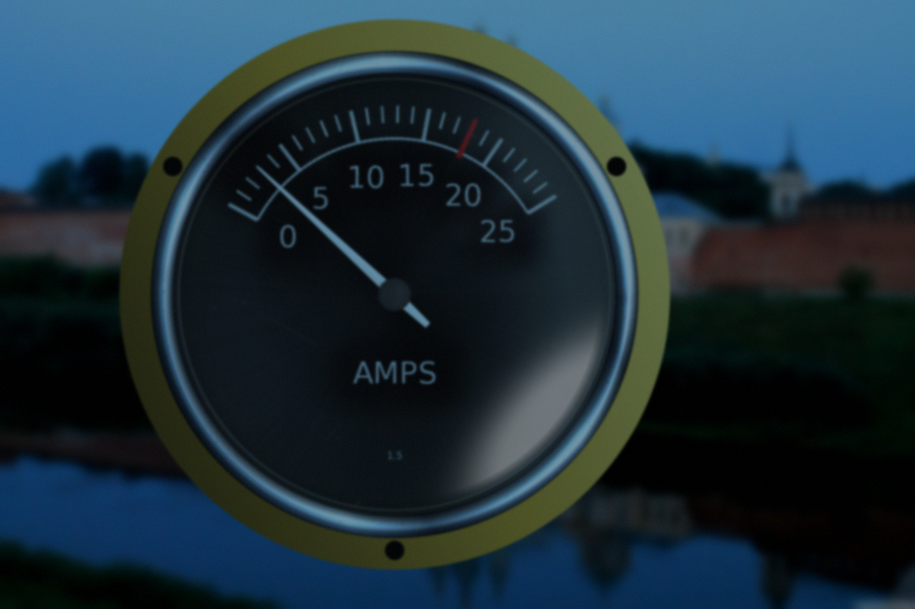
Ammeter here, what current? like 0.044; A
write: 3; A
